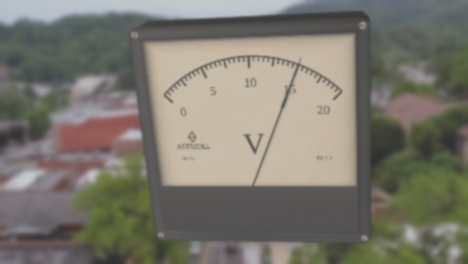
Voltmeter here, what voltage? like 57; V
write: 15; V
